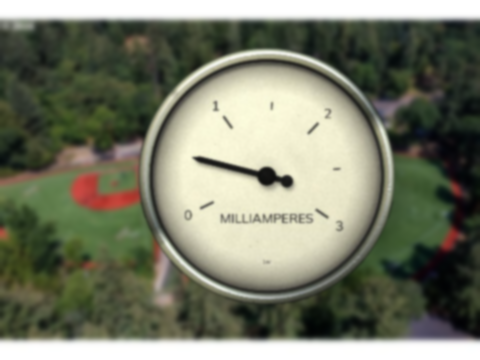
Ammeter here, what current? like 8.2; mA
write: 0.5; mA
